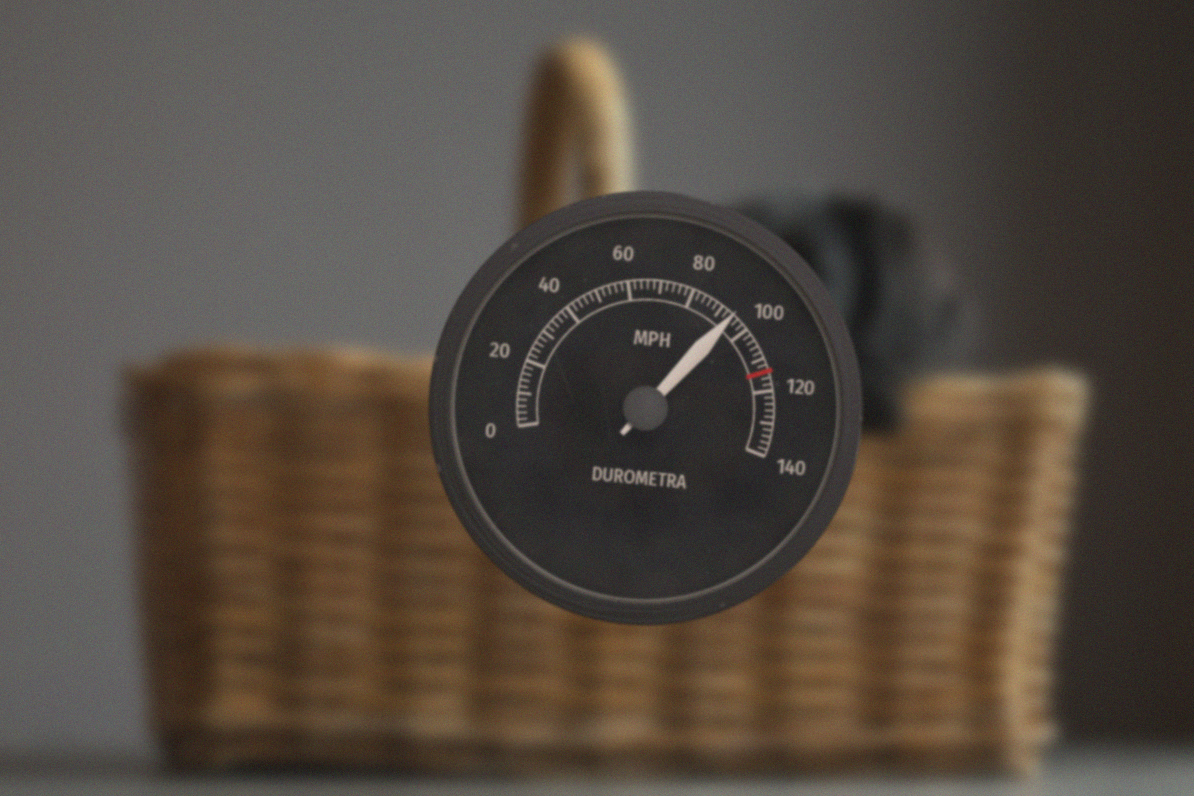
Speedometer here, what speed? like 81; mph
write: 94; mph
